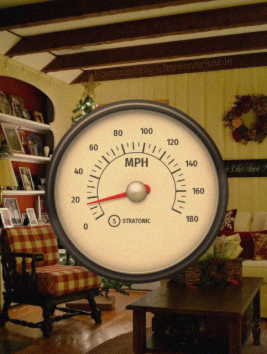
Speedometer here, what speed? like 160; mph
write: 15; mph
